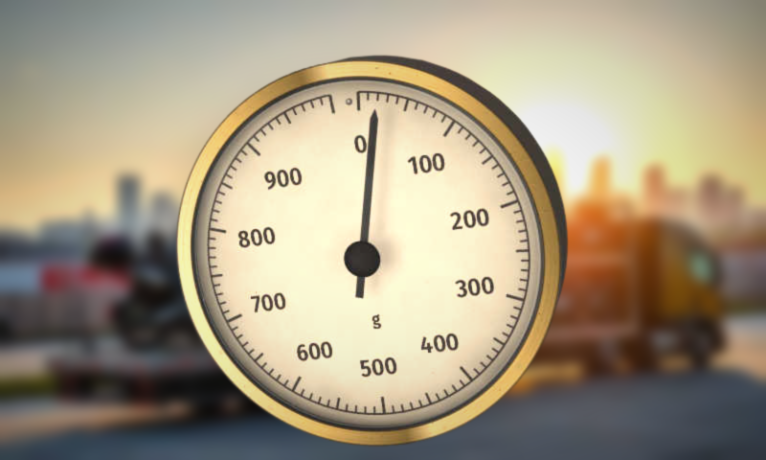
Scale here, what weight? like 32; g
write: 20; g
